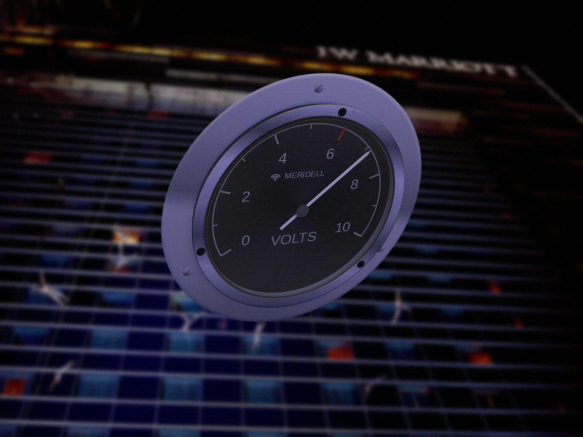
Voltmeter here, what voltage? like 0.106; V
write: 7; V
